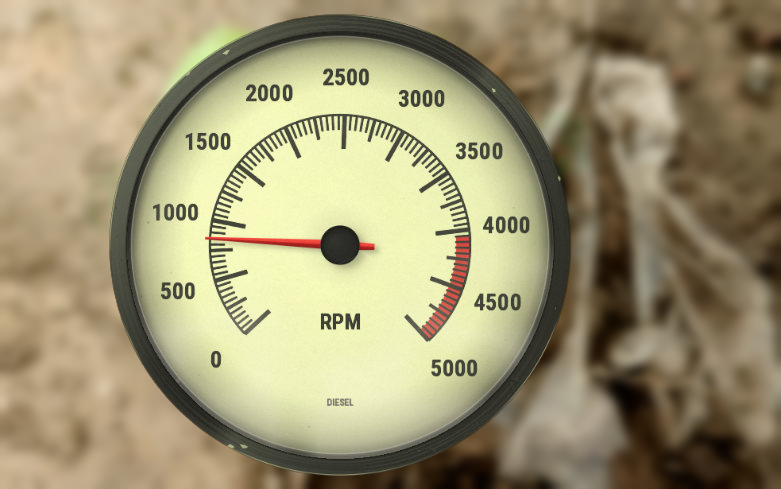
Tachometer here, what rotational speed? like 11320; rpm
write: 850; rpm
